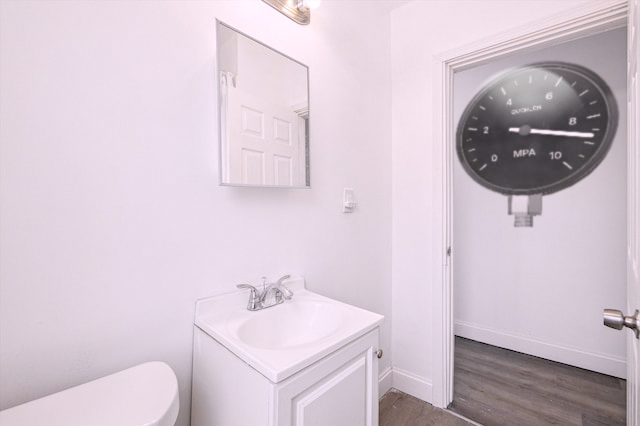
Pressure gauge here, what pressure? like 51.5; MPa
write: 8.75; MPa
